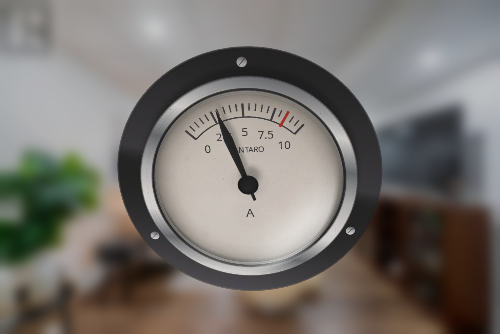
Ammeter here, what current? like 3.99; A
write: 3; A
